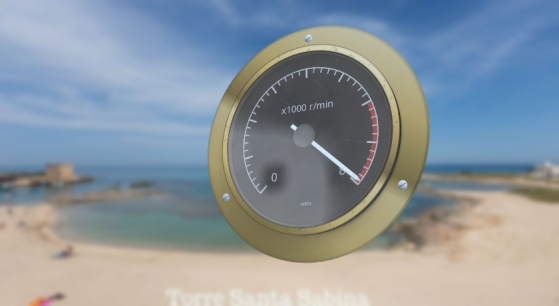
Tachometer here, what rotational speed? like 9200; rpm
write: 7900; rpm
